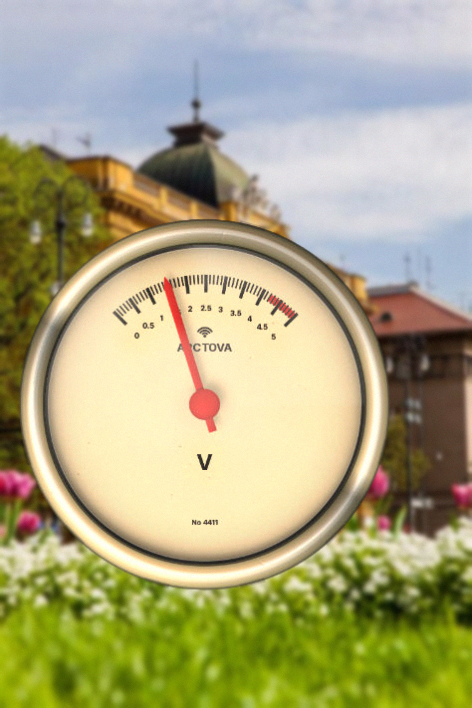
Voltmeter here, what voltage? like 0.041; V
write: 1.5; V
